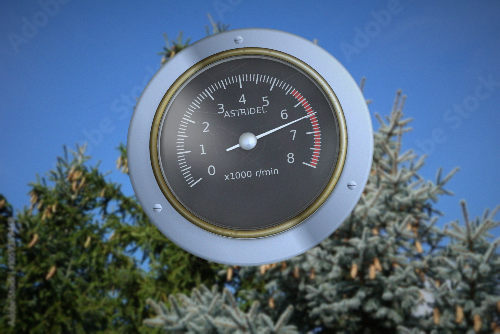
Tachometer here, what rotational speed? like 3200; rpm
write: 6500; rpm
